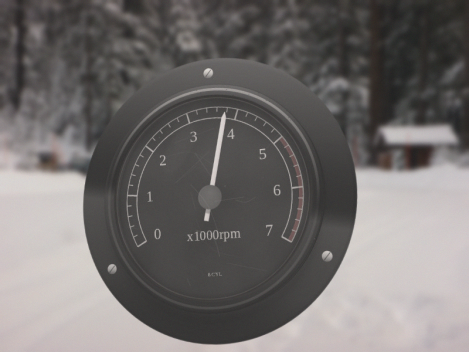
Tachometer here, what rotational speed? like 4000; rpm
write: 3800; rpm
